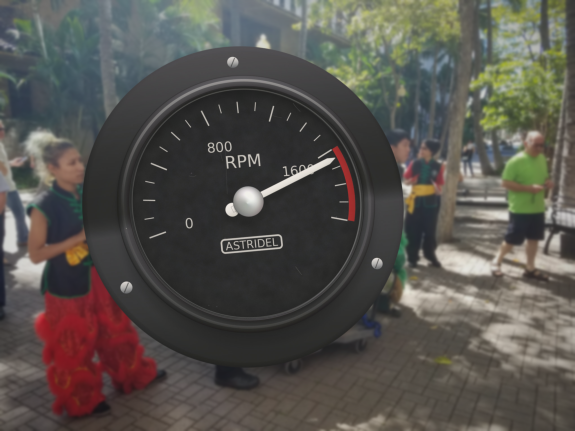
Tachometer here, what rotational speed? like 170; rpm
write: 1650; rpm
